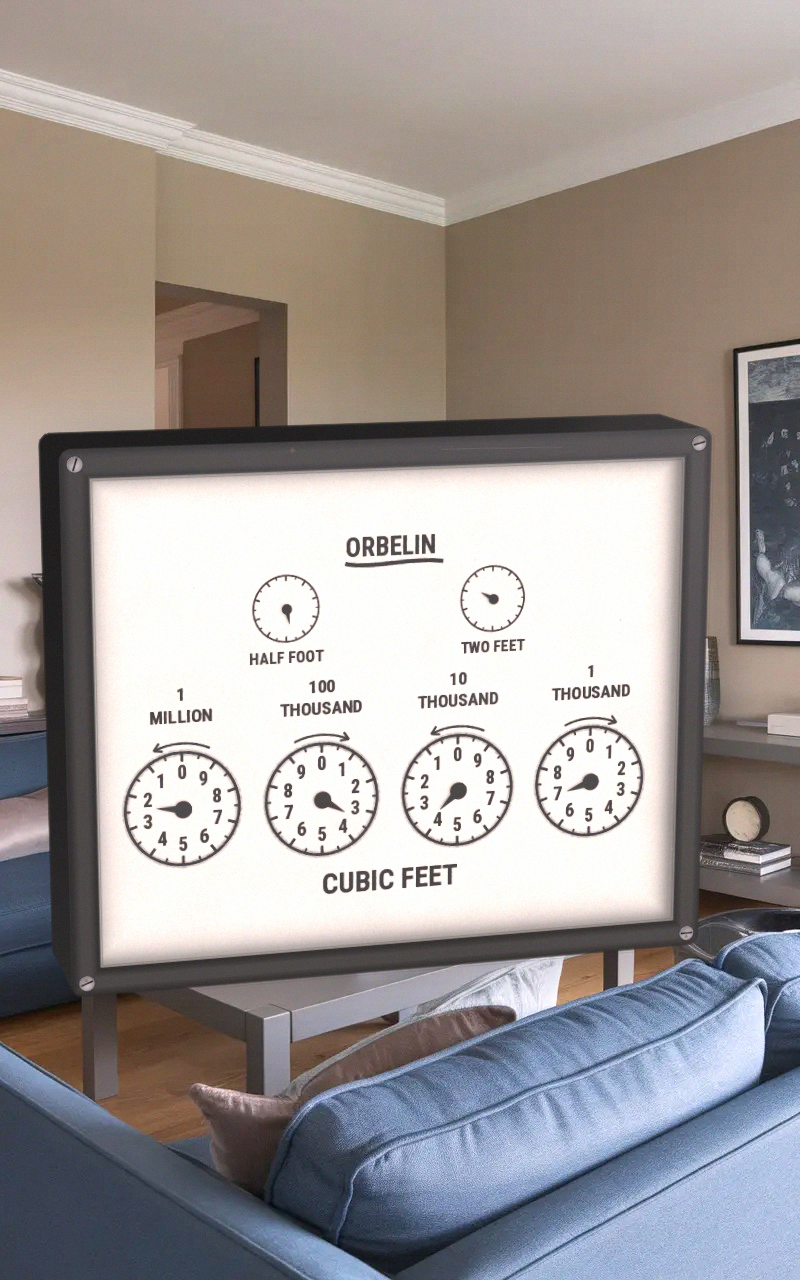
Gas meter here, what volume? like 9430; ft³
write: 233700; ft³
